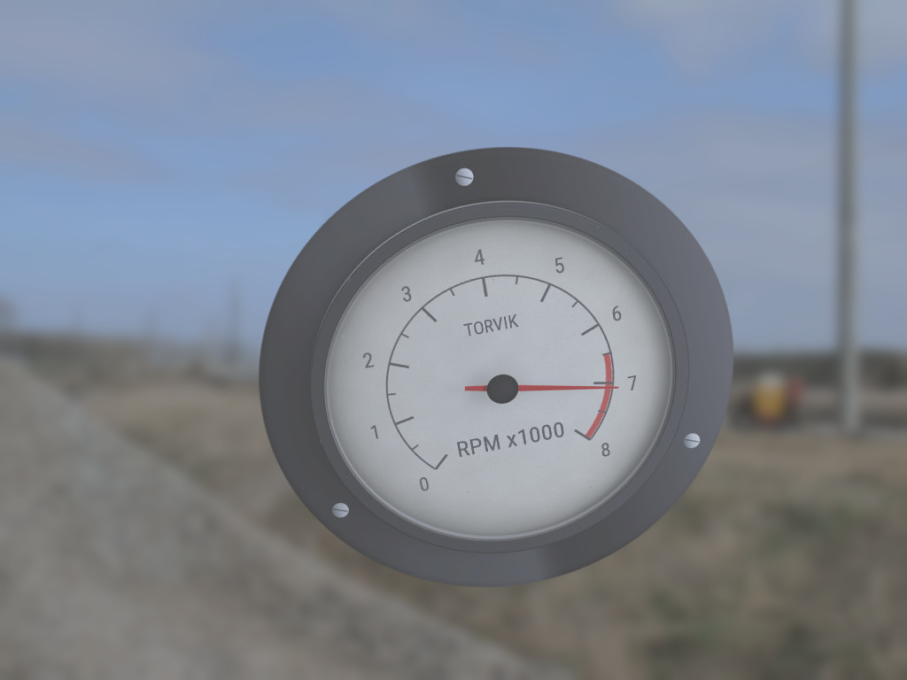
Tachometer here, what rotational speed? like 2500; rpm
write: 7000; rpm
